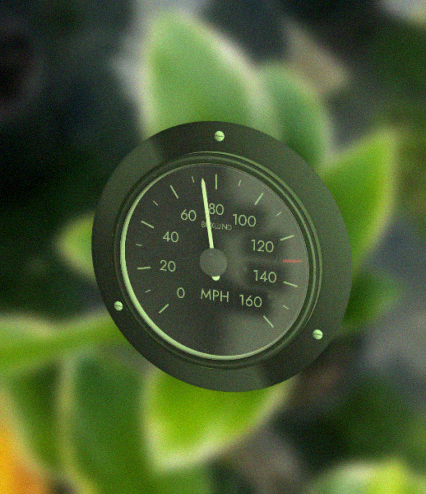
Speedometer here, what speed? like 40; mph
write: 75; mph
